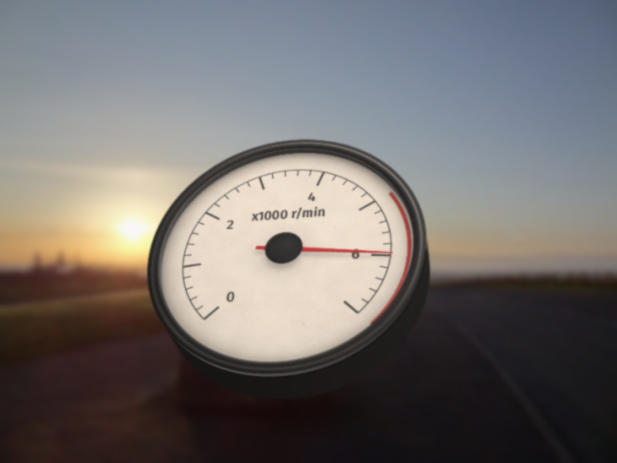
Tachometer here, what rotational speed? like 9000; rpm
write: 6000; rpm
